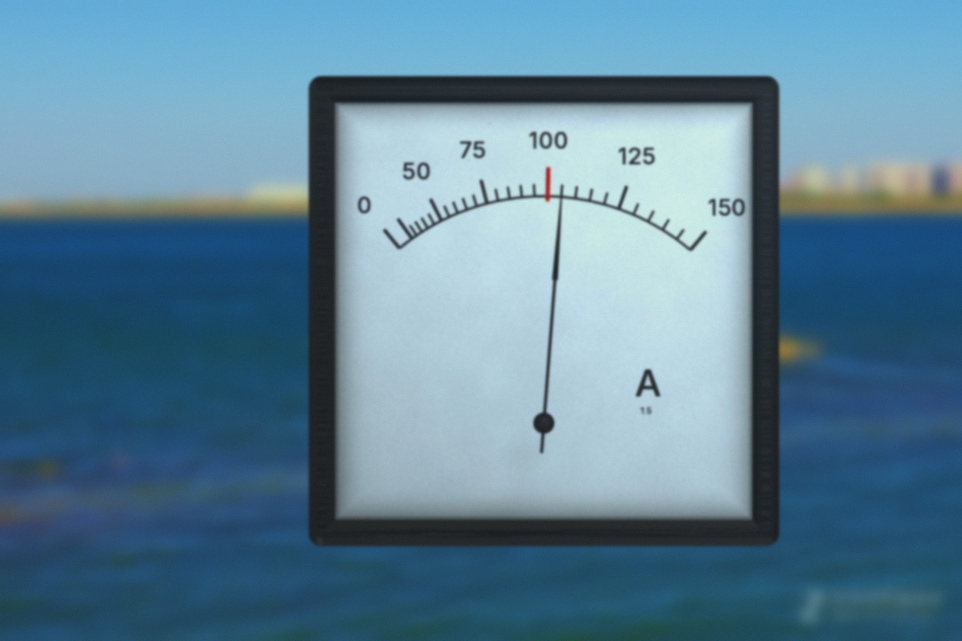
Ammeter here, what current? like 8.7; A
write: 105; A
